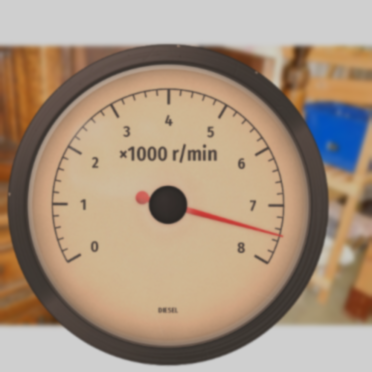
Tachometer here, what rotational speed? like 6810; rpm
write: 7500; rpm
